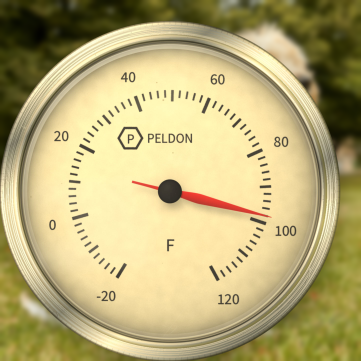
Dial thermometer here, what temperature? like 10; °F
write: 98; °F
